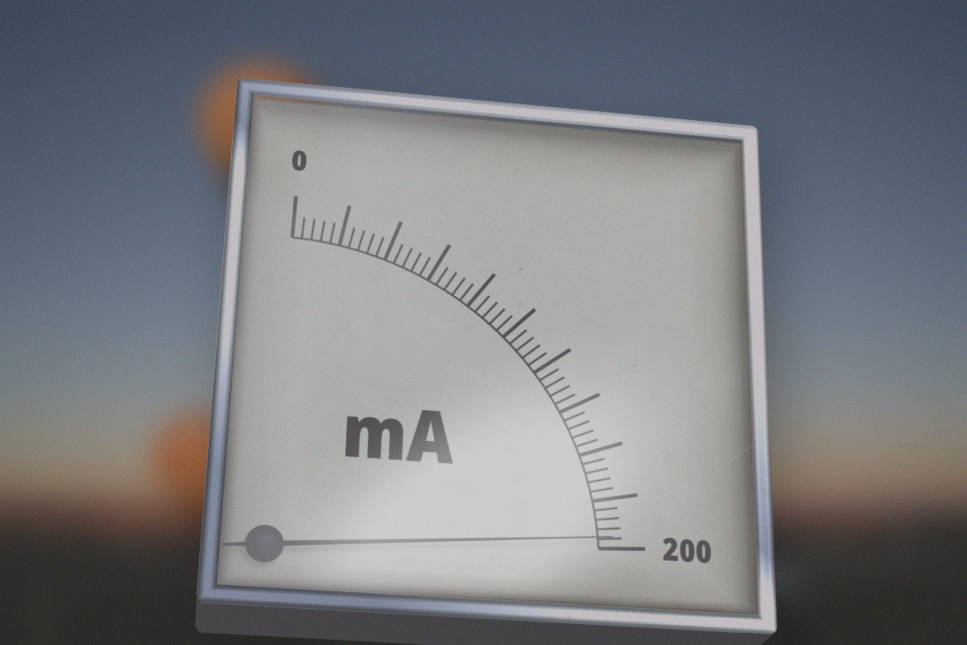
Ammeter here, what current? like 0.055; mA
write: 196; mA
